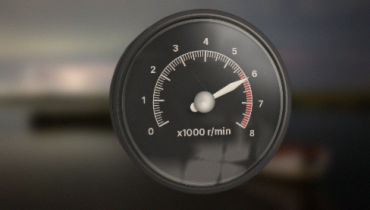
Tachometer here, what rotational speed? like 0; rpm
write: 6000; rpm
